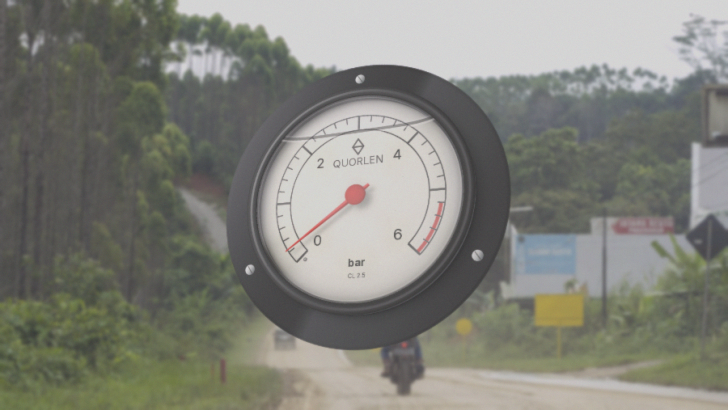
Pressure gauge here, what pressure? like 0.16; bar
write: 0.2; bar
